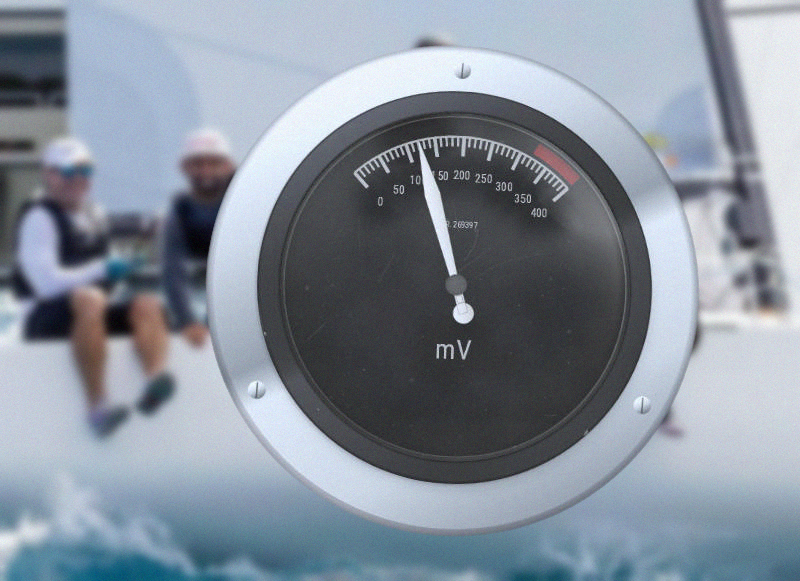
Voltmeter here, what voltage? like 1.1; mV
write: 120; mV
